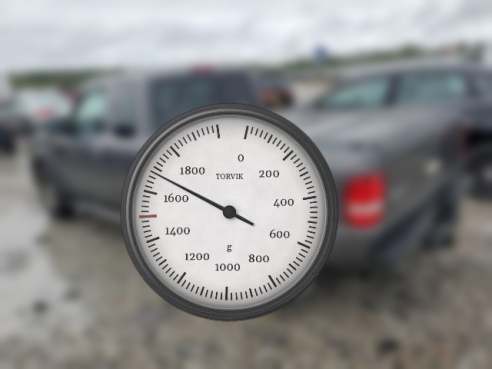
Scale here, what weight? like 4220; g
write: 1680; g
